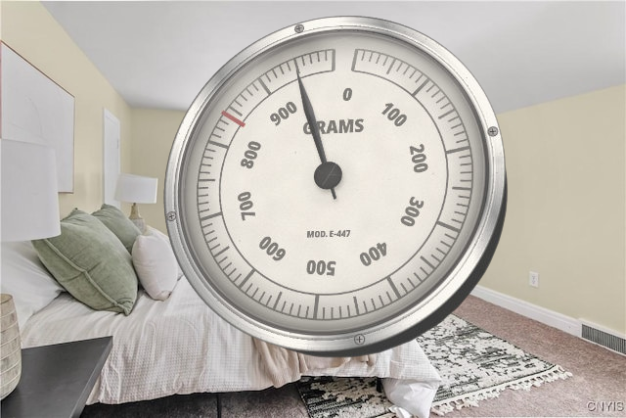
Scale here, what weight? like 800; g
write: 950; g
